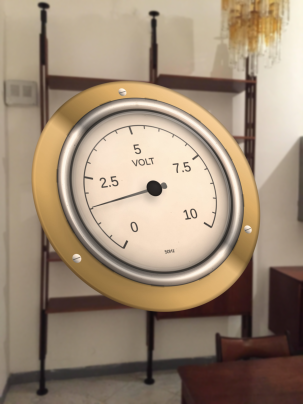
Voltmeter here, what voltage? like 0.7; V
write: 1.5; V
